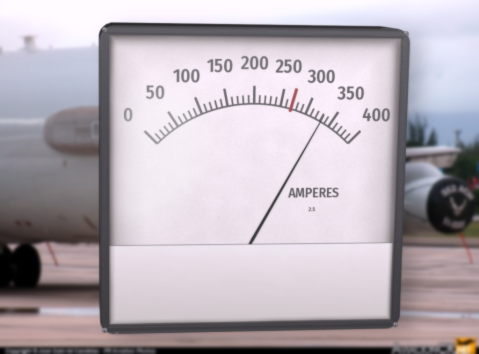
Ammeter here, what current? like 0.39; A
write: 330; A
